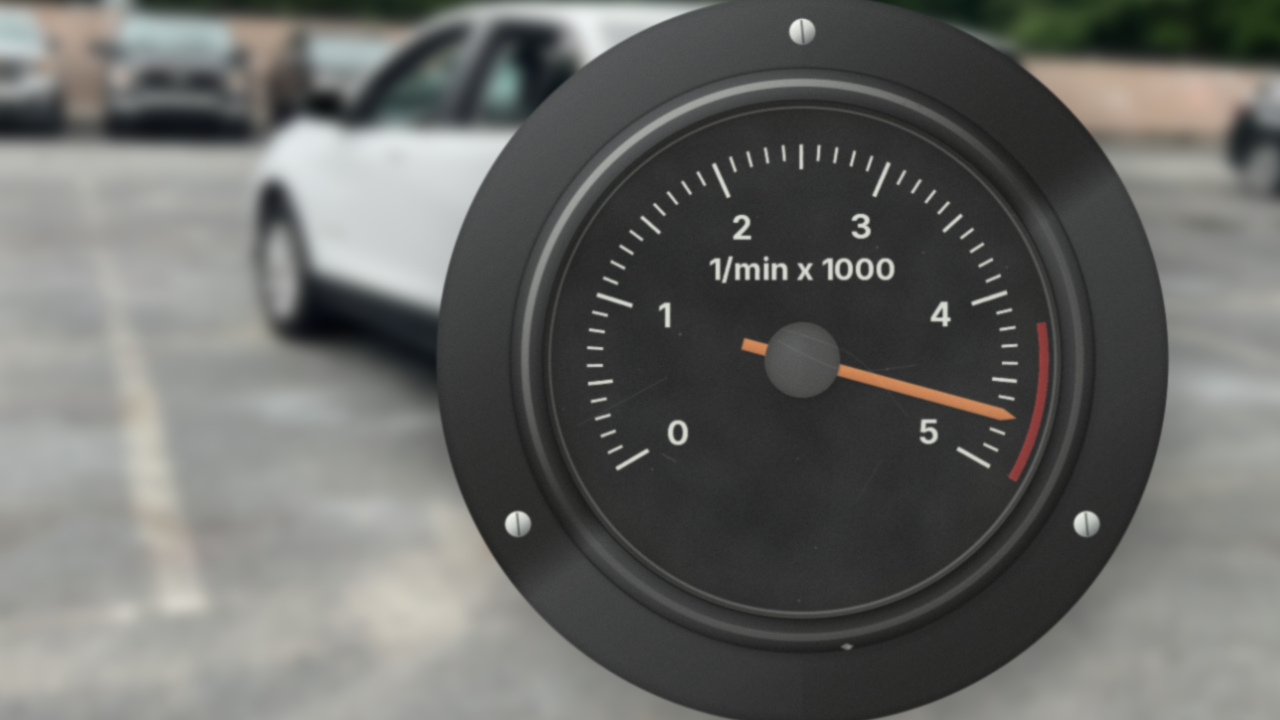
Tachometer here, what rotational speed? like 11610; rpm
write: 4700; rpm
